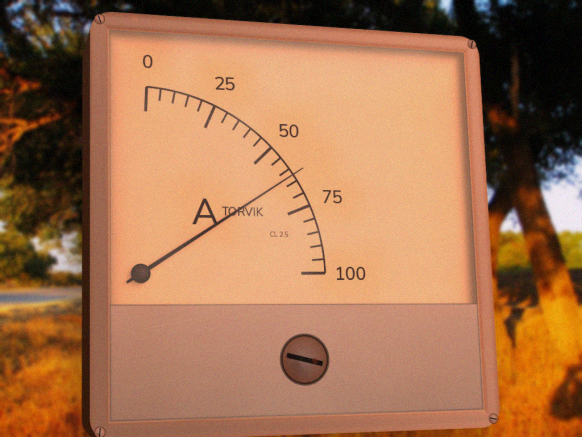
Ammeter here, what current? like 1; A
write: 62.5; A
